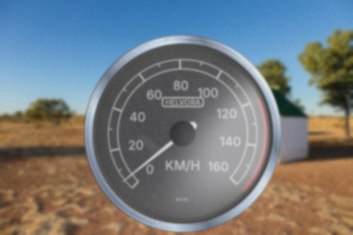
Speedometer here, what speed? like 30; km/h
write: 5; km/h
